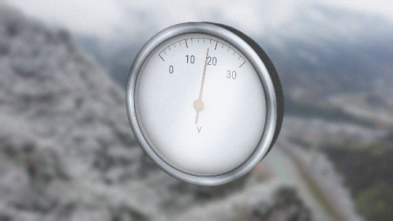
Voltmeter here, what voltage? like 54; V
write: 18; V
